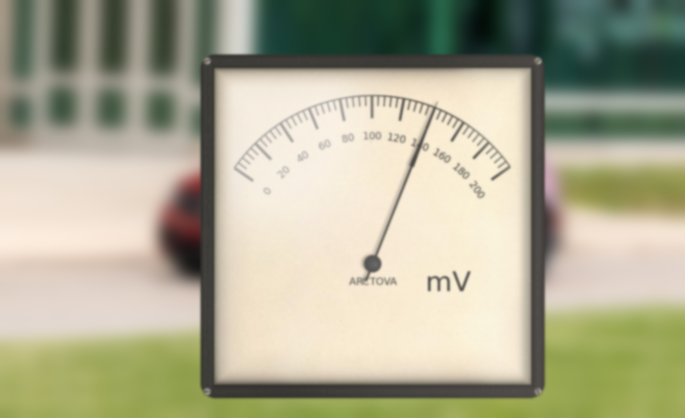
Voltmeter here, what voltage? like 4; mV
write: 140; mV
